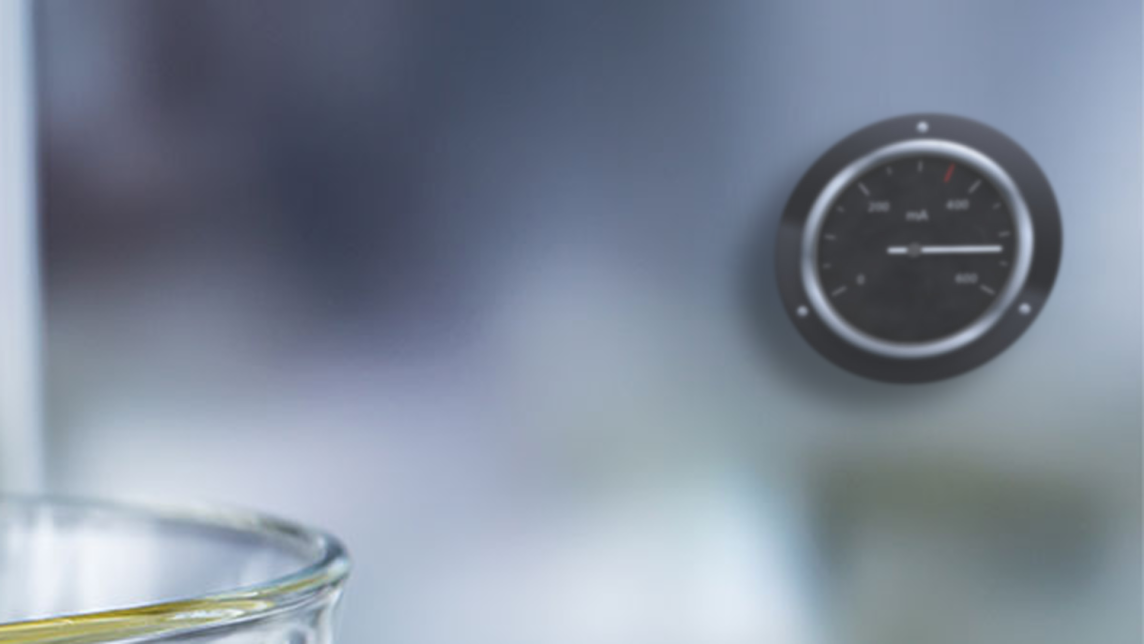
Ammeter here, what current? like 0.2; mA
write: 525; mA
